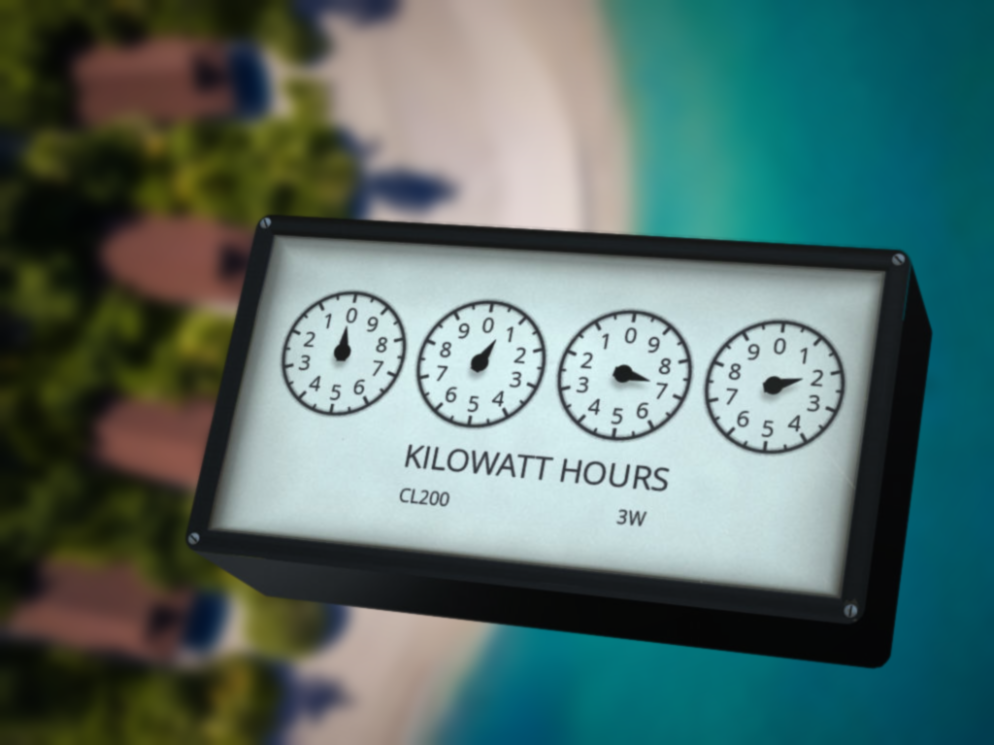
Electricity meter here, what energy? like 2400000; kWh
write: 72; kWh
